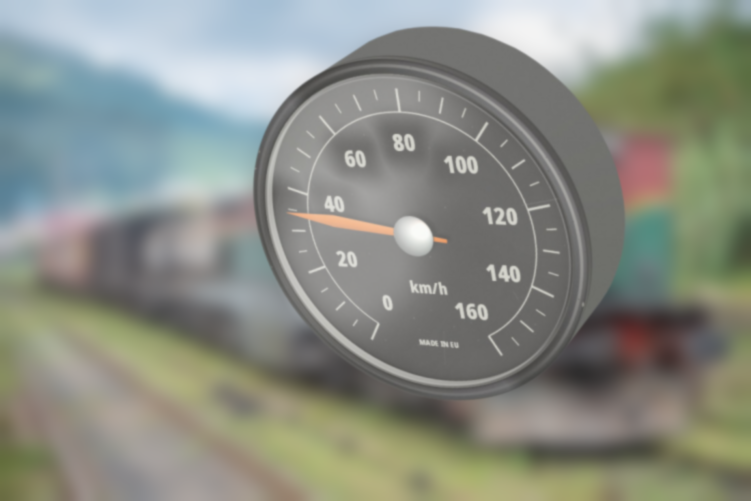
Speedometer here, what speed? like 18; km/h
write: 35; km/h
